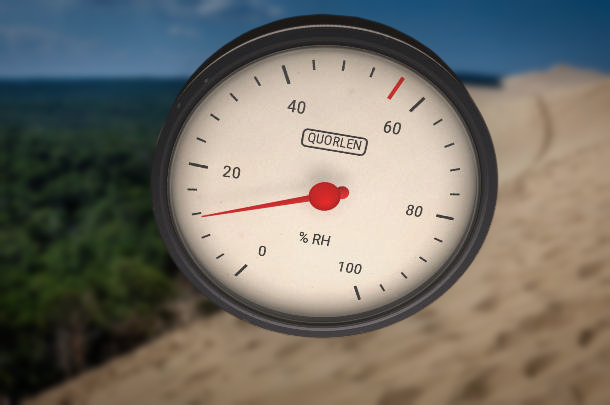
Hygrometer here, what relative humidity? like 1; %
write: 12; %
